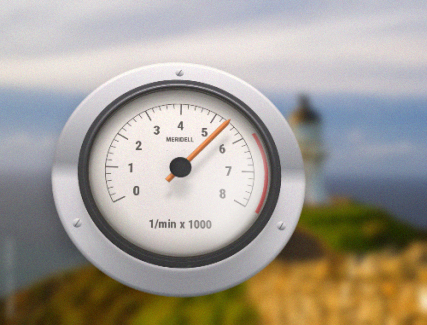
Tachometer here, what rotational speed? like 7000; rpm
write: 5400; rpm
